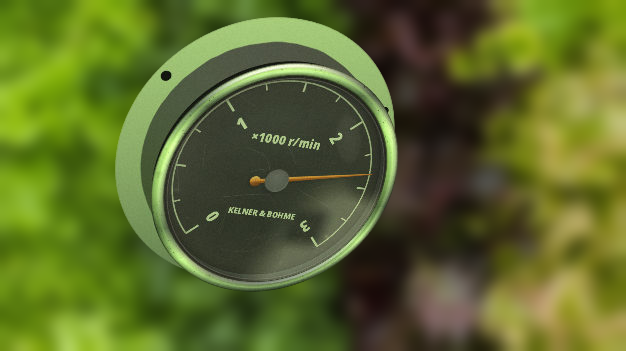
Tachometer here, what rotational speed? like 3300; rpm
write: 2375; rpm
